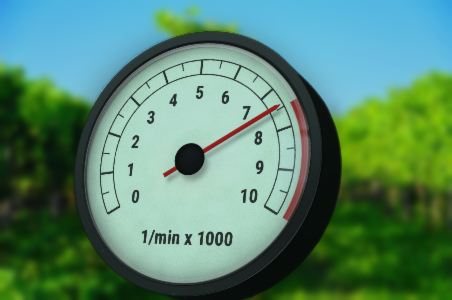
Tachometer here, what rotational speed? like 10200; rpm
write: 7500; rpm
